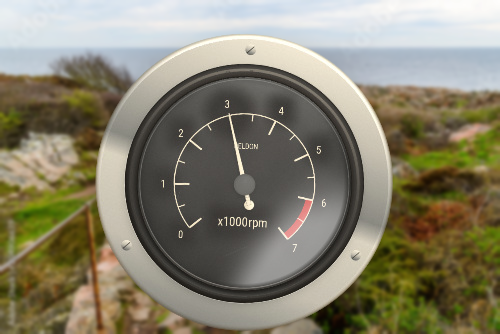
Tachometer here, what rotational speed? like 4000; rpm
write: 3000; rpm
